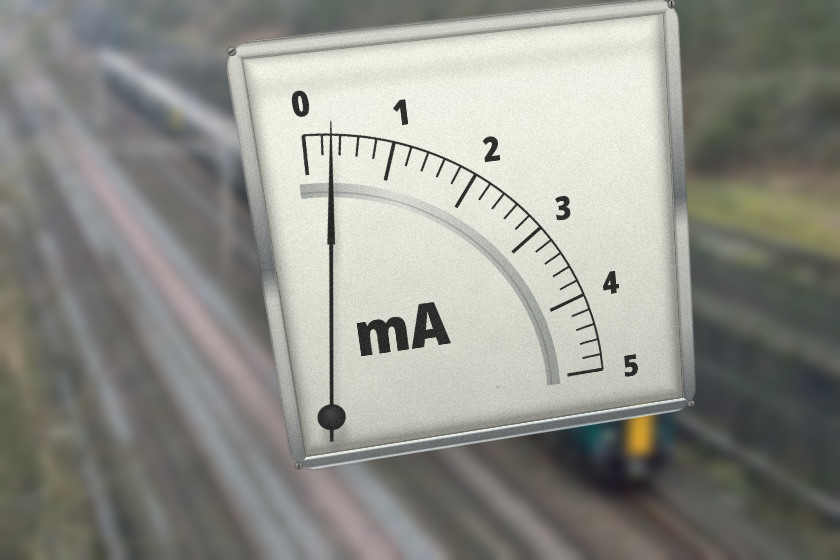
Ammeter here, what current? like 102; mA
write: 0.3; mA
